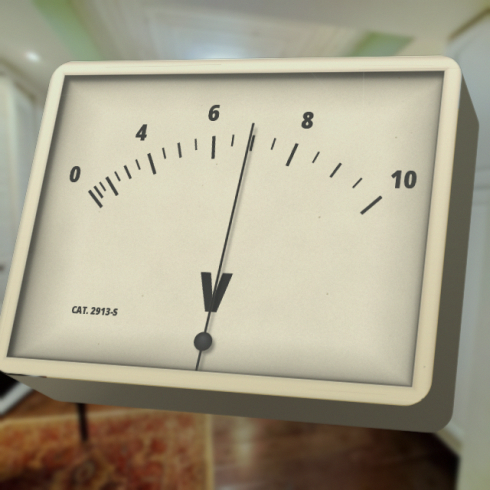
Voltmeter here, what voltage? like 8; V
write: 7; V
